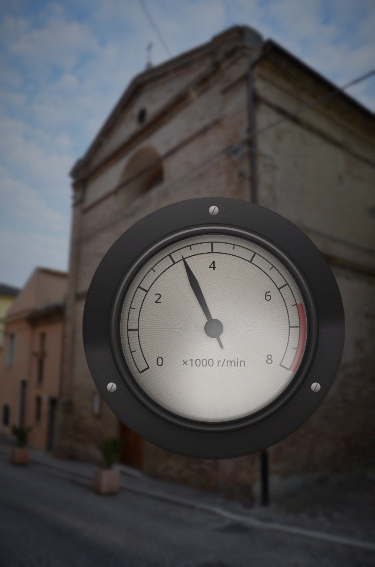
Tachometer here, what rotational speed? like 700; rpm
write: 3250; rpm
